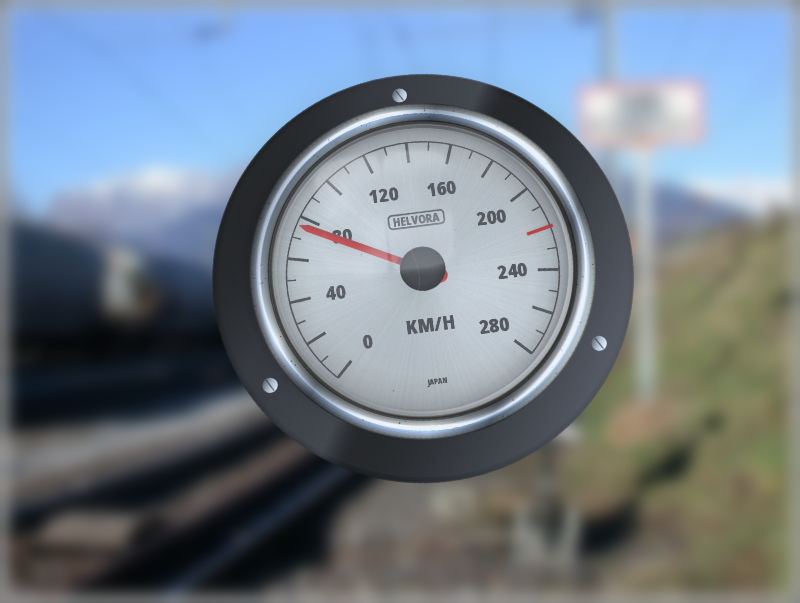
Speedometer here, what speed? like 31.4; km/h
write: 75; km/h
